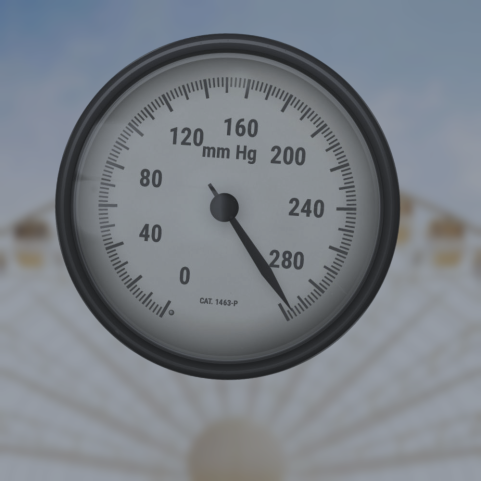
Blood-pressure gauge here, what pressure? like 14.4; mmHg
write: 296; mmHg
